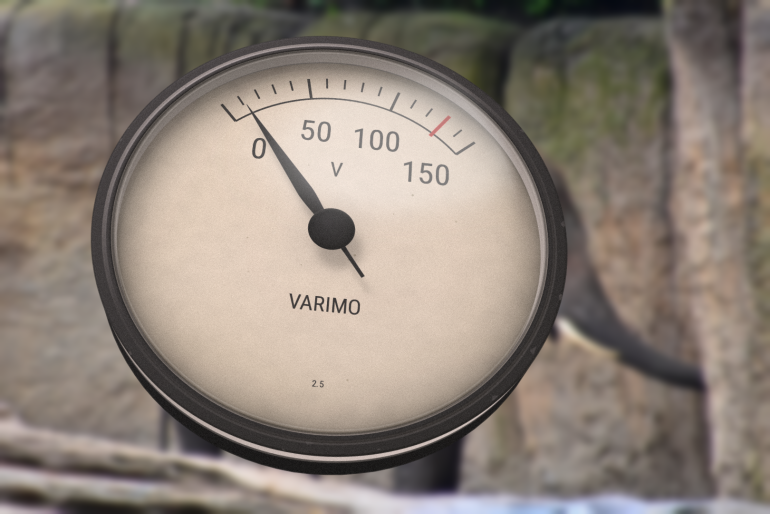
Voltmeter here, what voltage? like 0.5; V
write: 10; V
